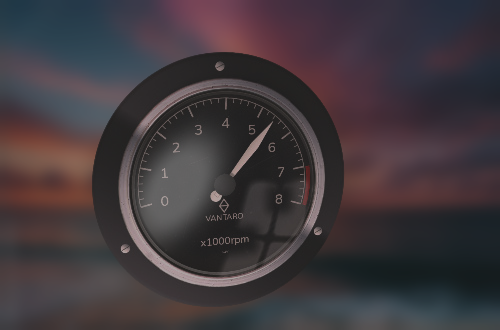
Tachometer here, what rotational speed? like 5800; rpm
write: 5400; rpm
